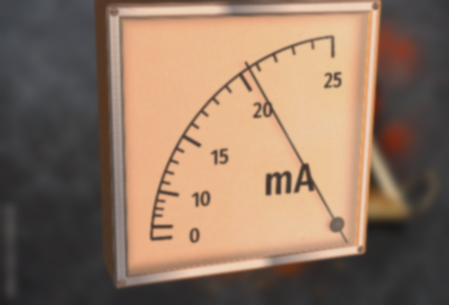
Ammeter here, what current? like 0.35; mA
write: 20.5; mA
